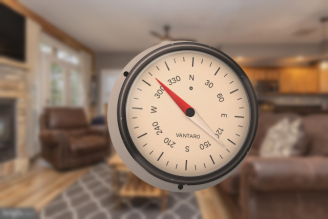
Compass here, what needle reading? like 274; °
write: 310; °
